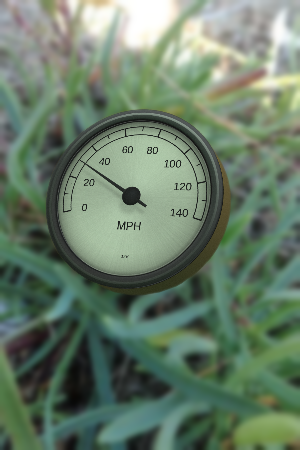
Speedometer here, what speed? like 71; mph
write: 30; mph
